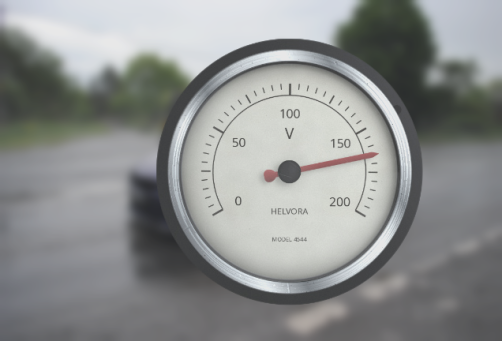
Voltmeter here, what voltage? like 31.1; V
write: 165; V
